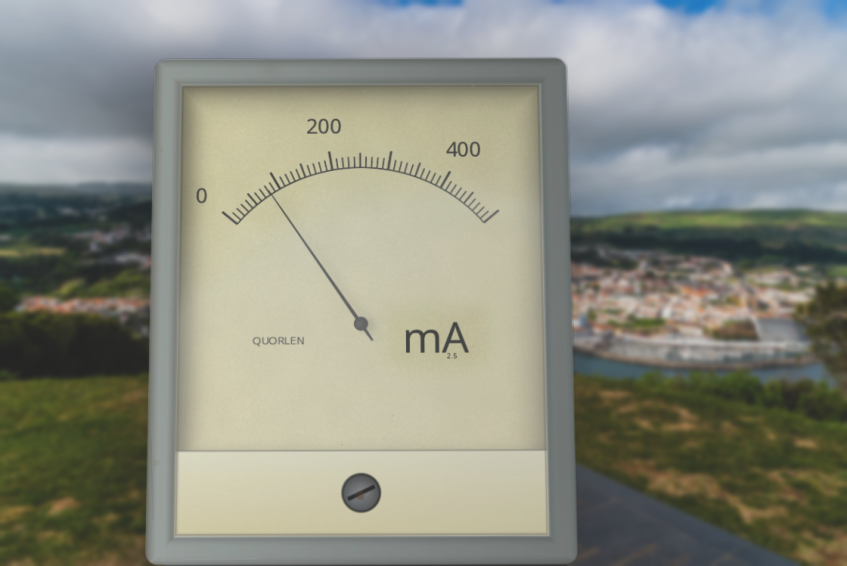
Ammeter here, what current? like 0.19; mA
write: 80; mA
